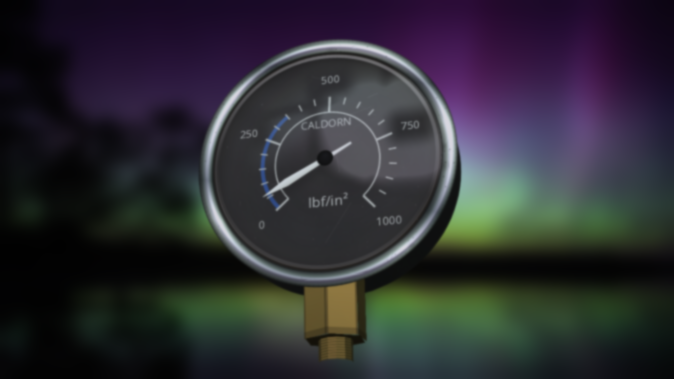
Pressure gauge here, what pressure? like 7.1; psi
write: 50; psi
